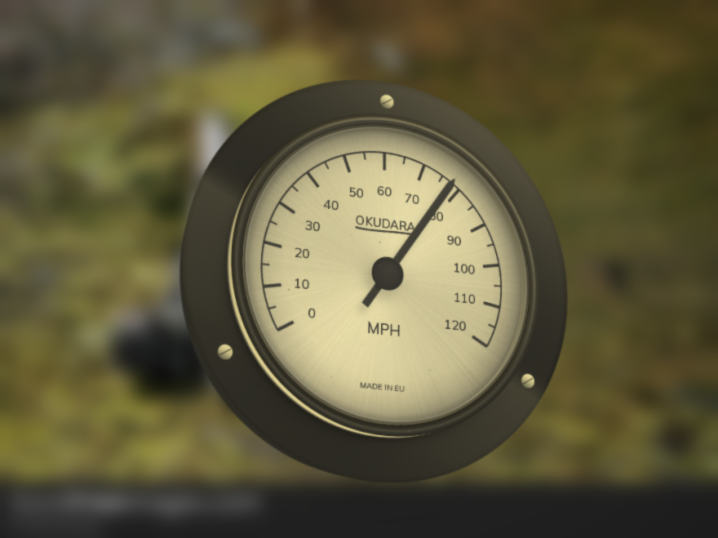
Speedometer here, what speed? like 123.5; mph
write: 77.5; mph
